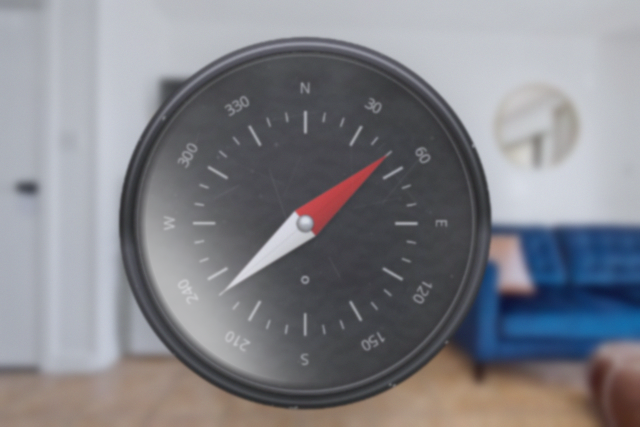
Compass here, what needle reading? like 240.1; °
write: 50; °
